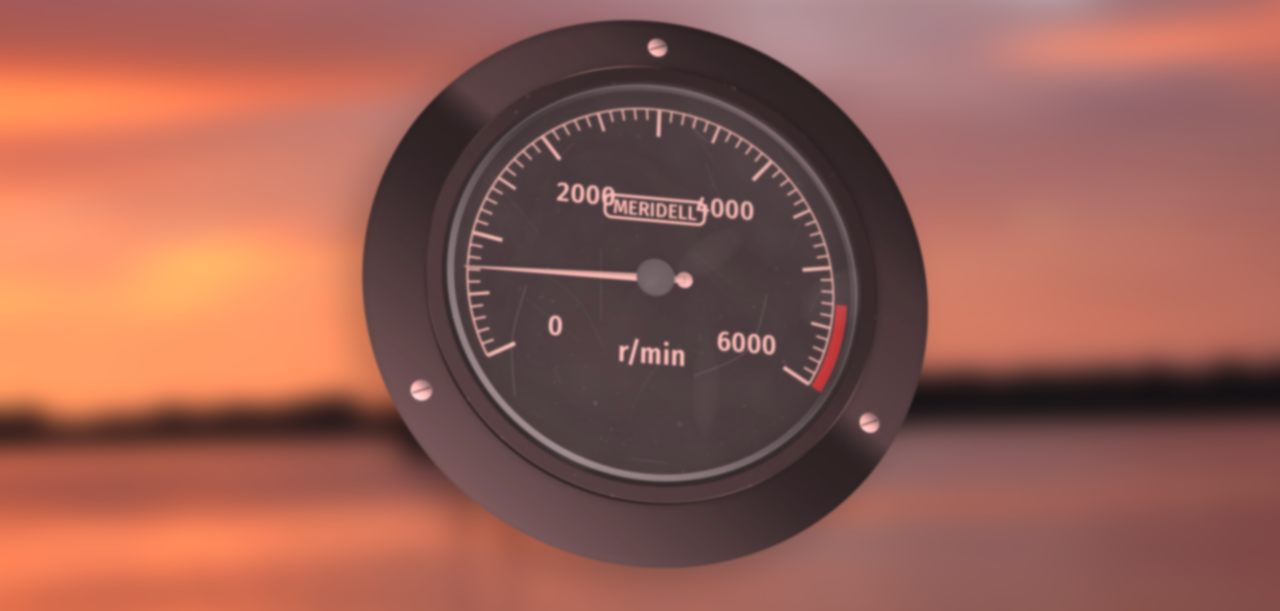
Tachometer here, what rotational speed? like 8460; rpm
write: 700; rpm
